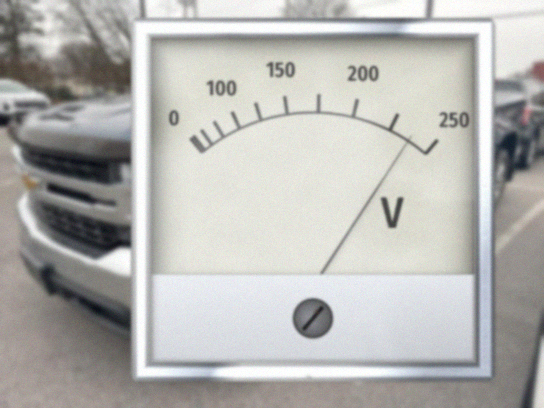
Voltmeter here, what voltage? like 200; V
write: 237.5; V
